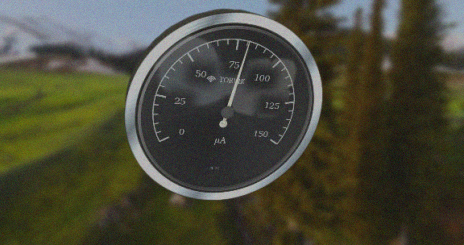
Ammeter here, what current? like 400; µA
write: 80; µA
